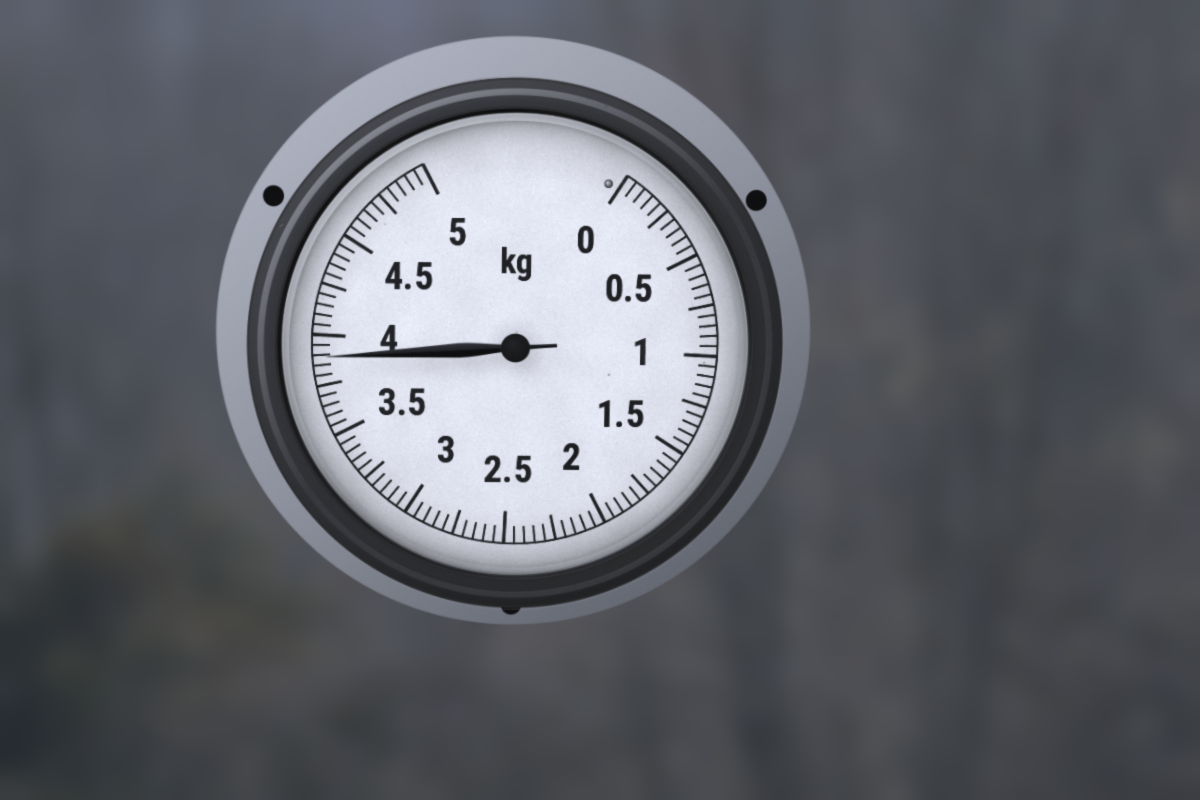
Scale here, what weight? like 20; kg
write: 3.9; kg
